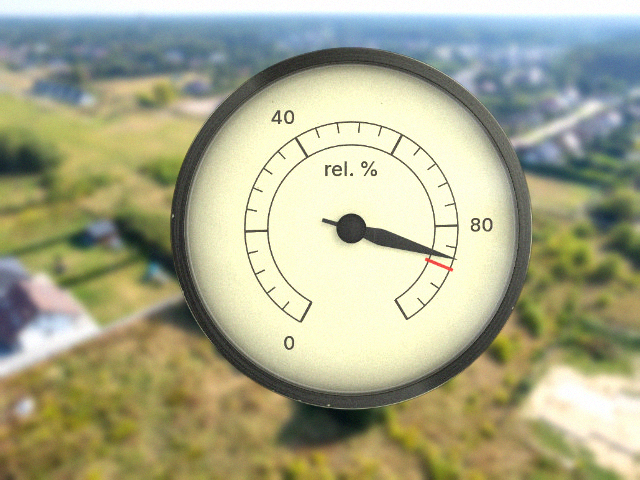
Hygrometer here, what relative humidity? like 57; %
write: 86; %
